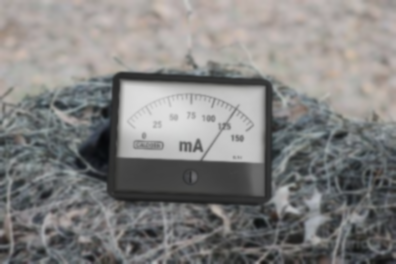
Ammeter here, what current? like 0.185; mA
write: 125; mA
